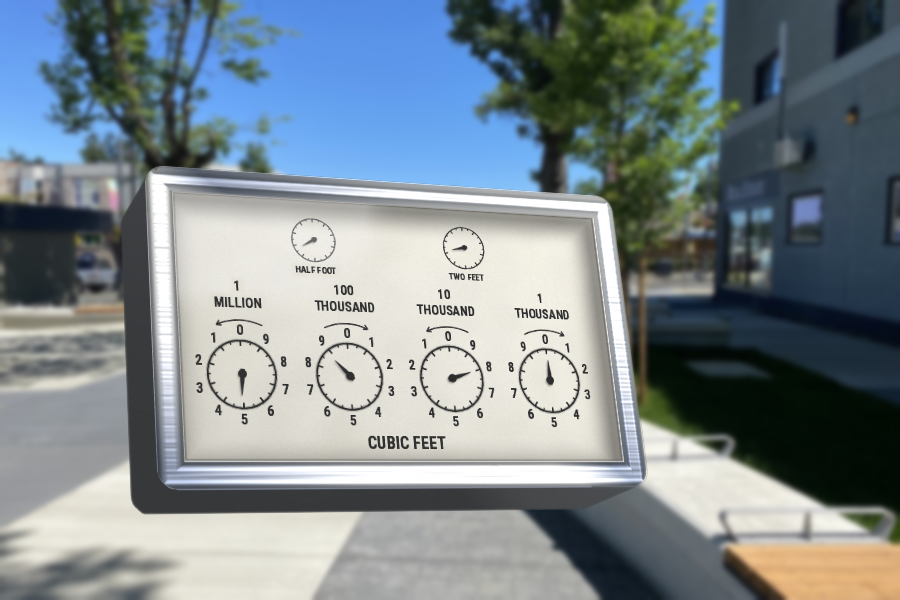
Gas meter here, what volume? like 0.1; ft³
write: 488000; ft³
